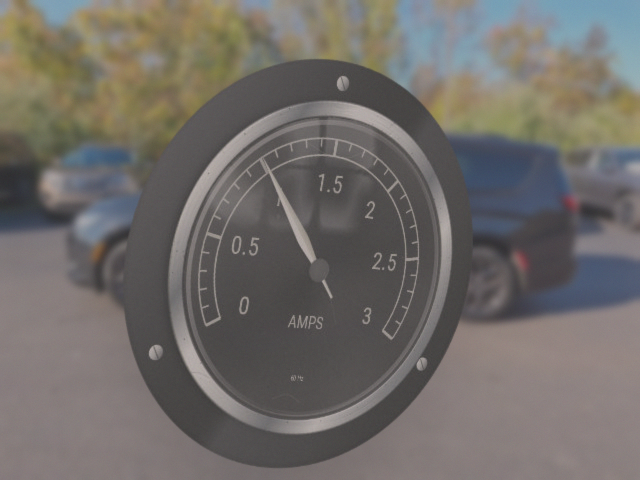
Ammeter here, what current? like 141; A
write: 1; A
